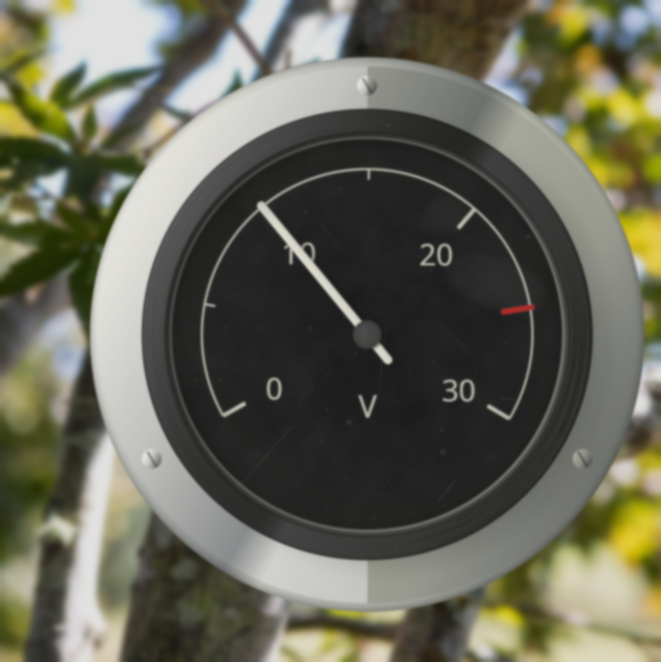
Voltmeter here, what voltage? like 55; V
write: 10; V
